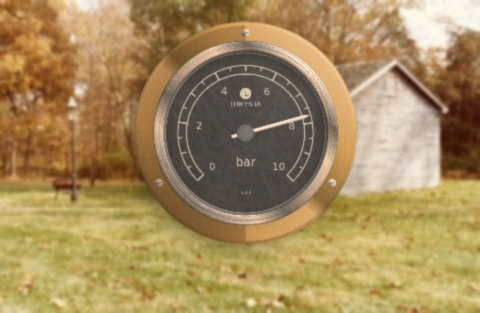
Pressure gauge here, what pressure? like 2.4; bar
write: 7.75; bar
